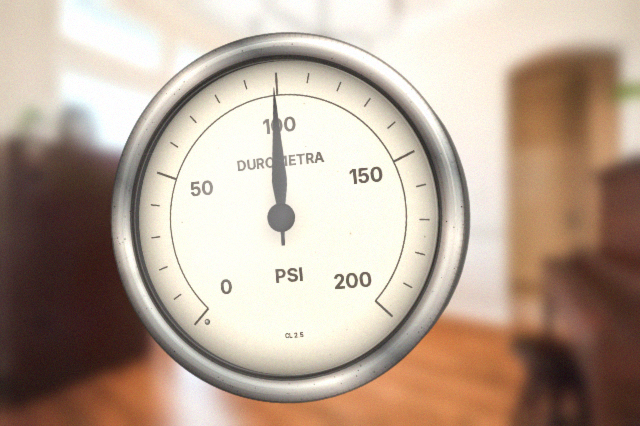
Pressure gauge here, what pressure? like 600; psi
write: 100; psi
